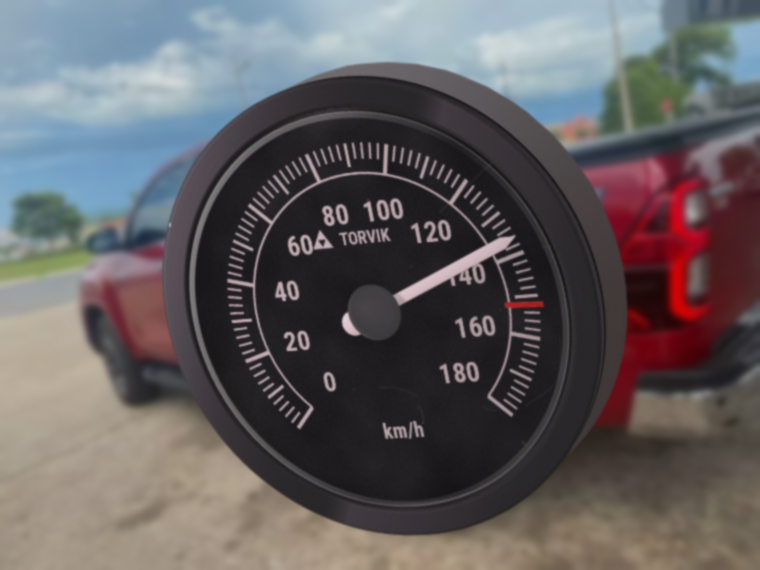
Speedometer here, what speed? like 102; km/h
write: 136; km/h
